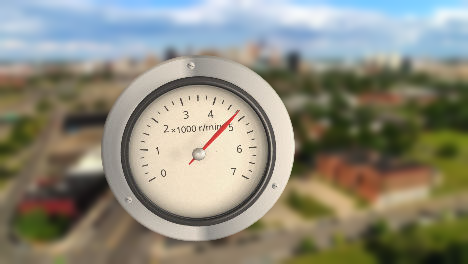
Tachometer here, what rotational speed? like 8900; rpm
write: 4750; rpm
